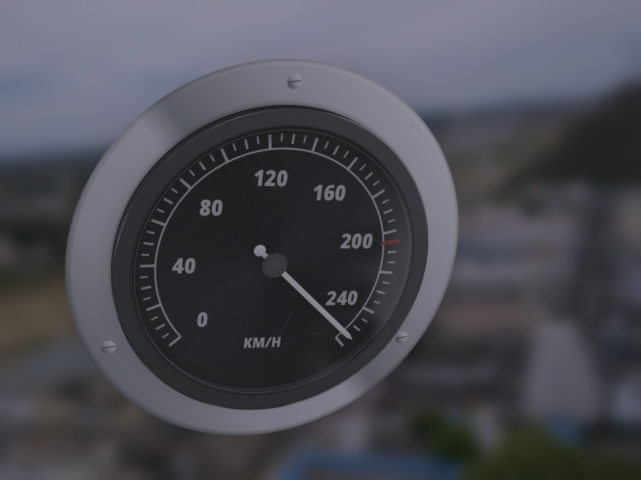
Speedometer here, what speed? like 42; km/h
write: 255; km/h
